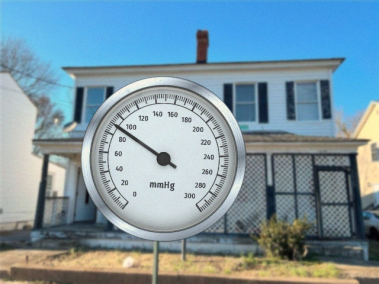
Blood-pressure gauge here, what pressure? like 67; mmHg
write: 90; mmHg
